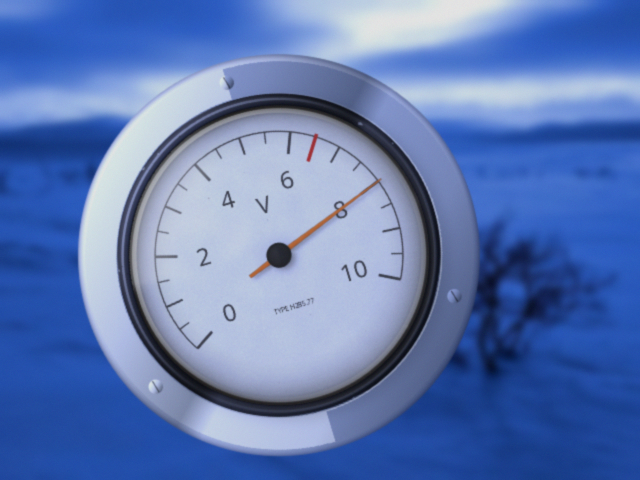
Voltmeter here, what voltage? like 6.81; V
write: 8; V
